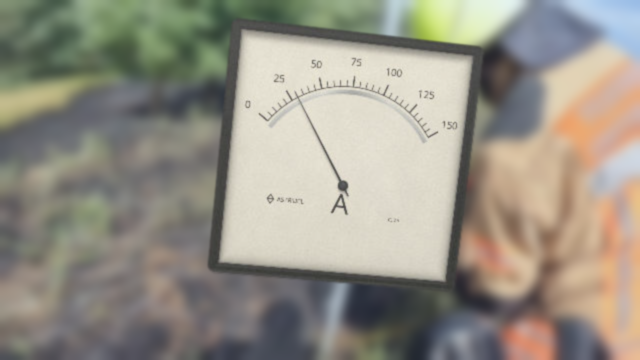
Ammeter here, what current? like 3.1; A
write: 30; A
